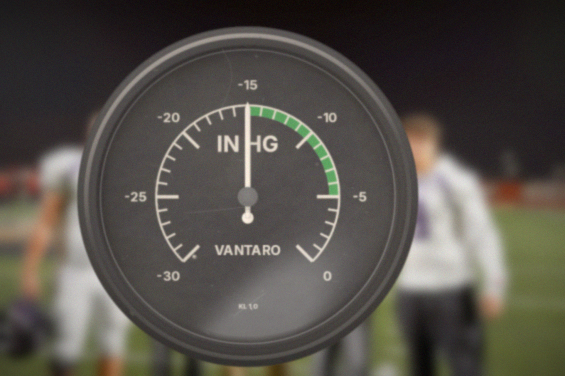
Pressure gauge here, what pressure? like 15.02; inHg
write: -15; inHg
